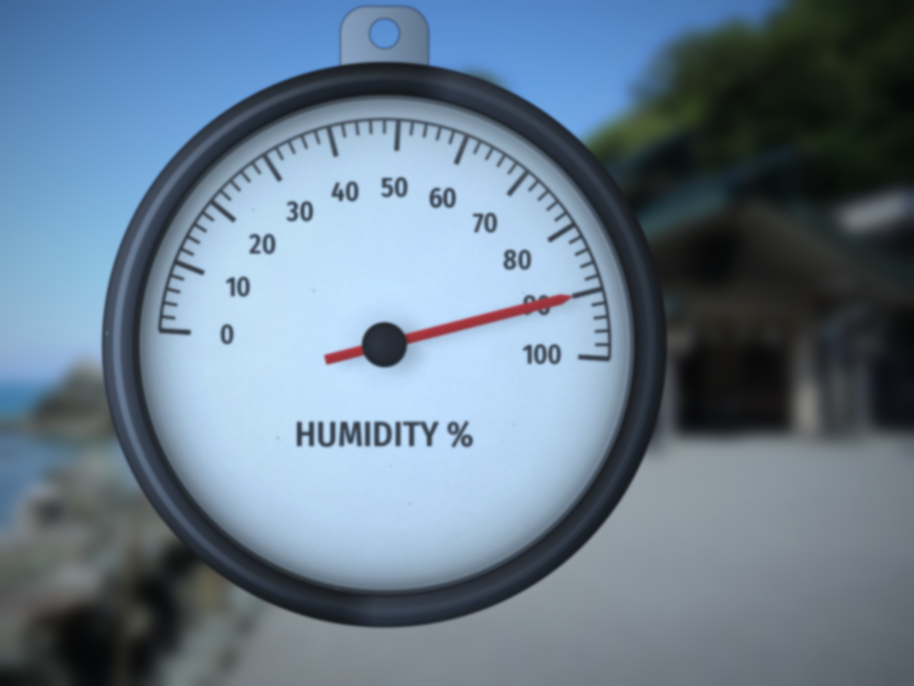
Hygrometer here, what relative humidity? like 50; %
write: 90; %
